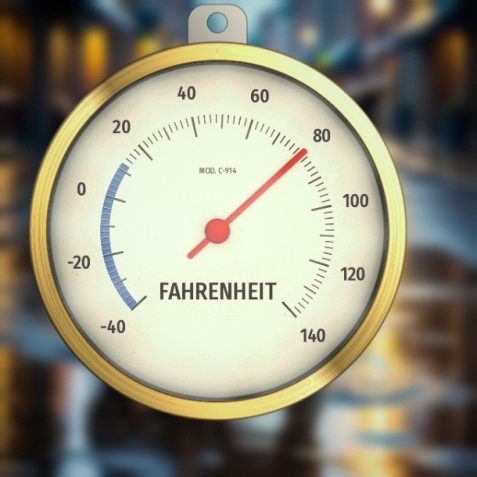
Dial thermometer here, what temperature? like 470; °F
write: 80; °F
